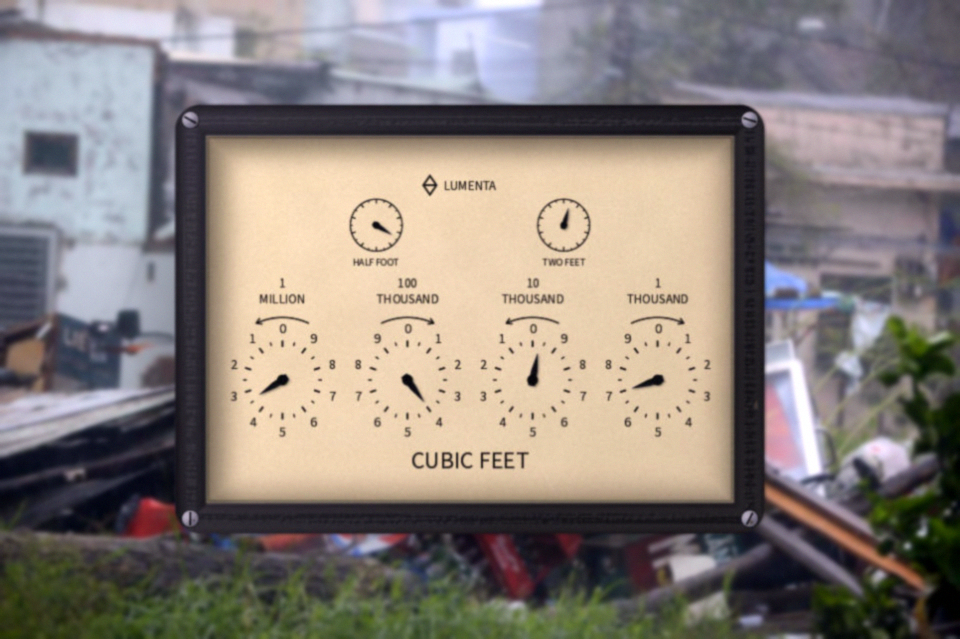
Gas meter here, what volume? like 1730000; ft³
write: 339700; ft³
